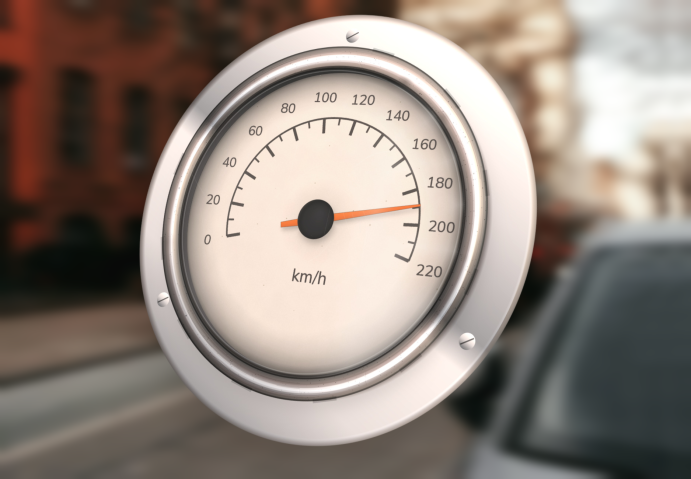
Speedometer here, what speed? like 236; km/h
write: 190; km/h
